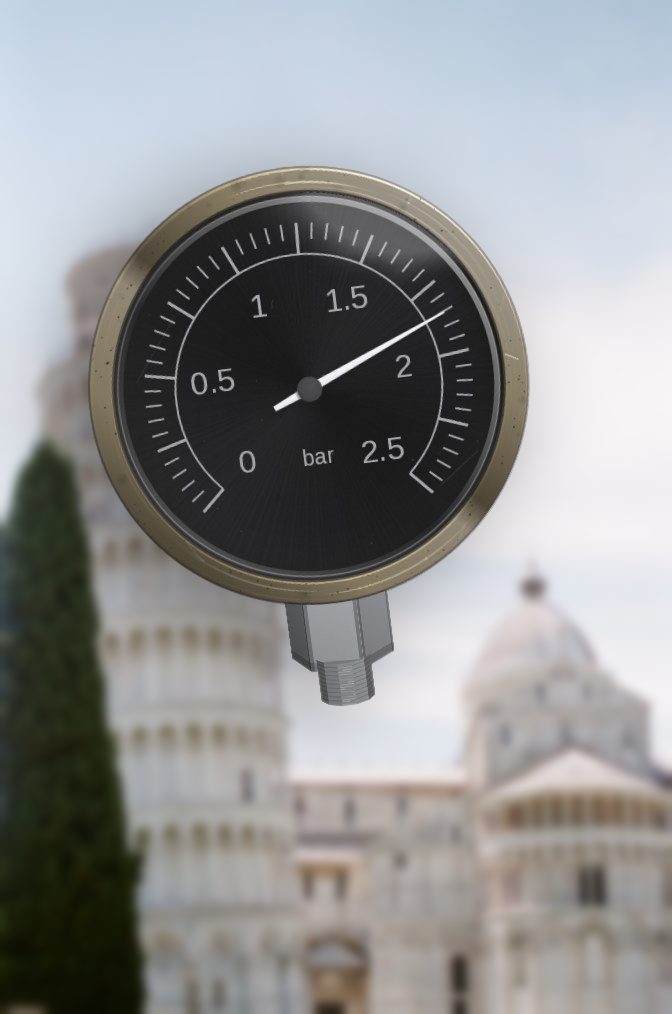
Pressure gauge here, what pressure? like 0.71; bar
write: 1.85; bar
